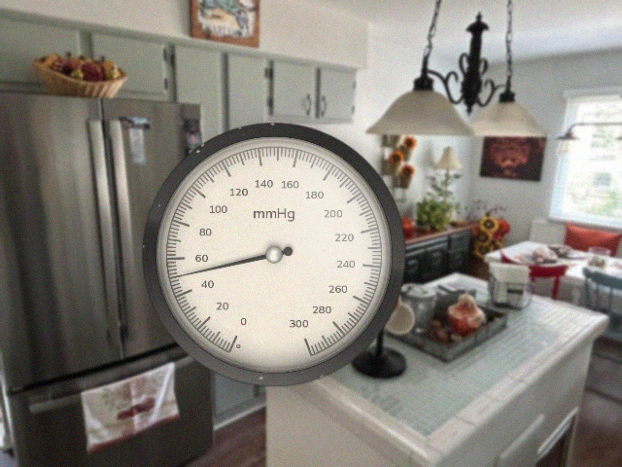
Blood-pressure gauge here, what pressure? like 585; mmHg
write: 50; mmHg
